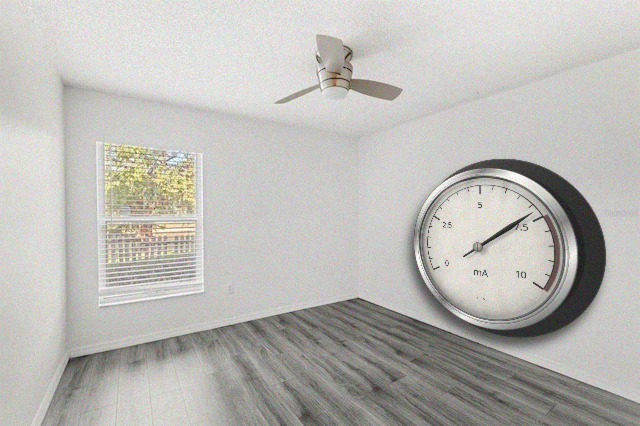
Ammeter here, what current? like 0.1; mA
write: 7.25; mA
